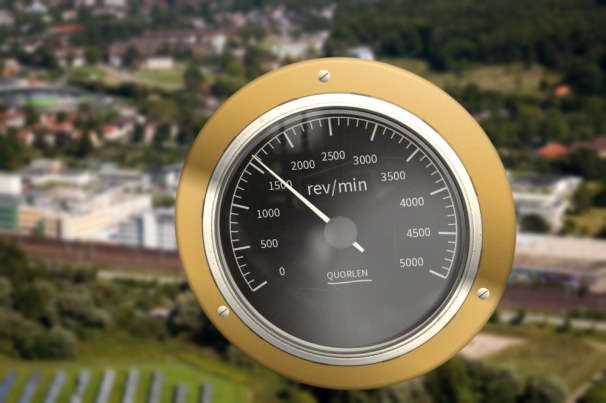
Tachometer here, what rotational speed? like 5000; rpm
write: 1600; rpm
